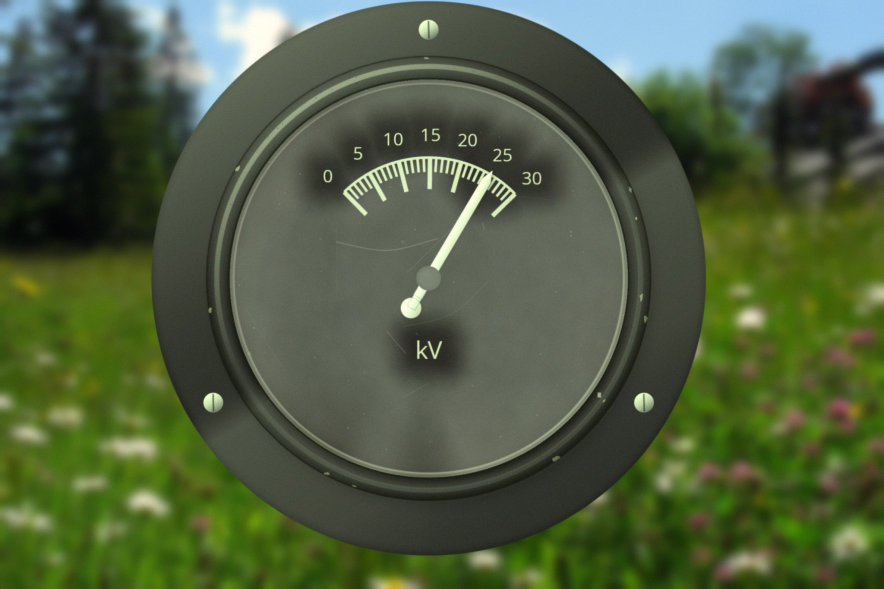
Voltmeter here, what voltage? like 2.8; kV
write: 25; kV
